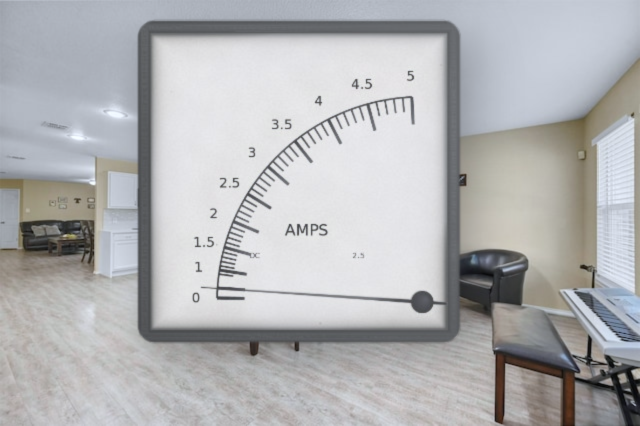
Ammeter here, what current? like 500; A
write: 0.5; A
